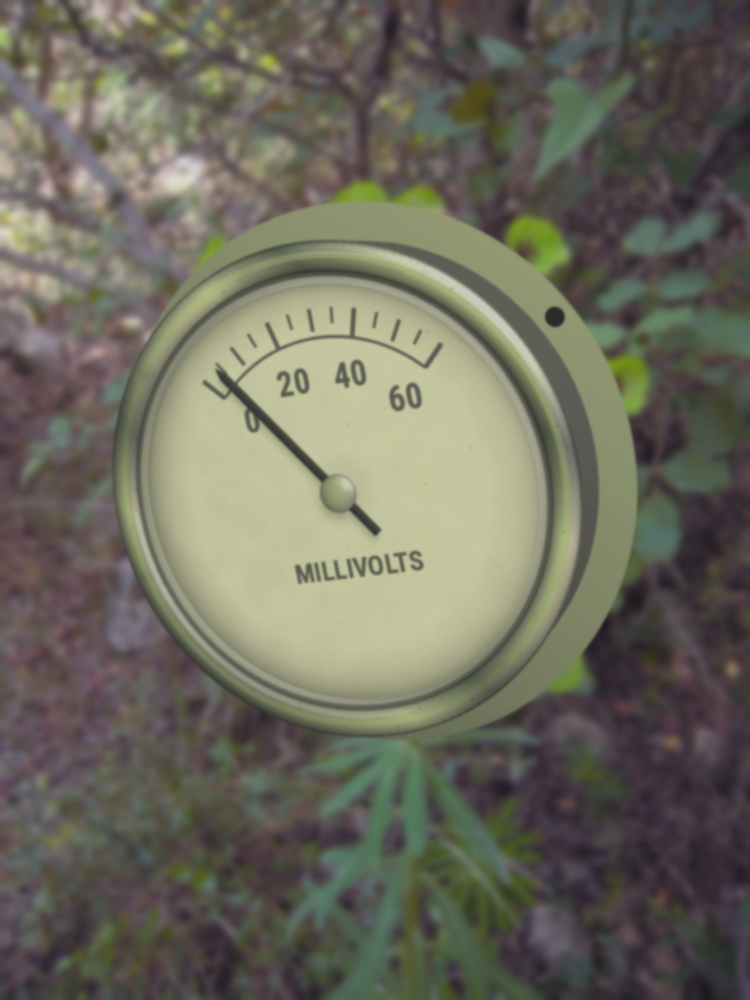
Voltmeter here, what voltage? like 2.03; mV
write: 5; mV
